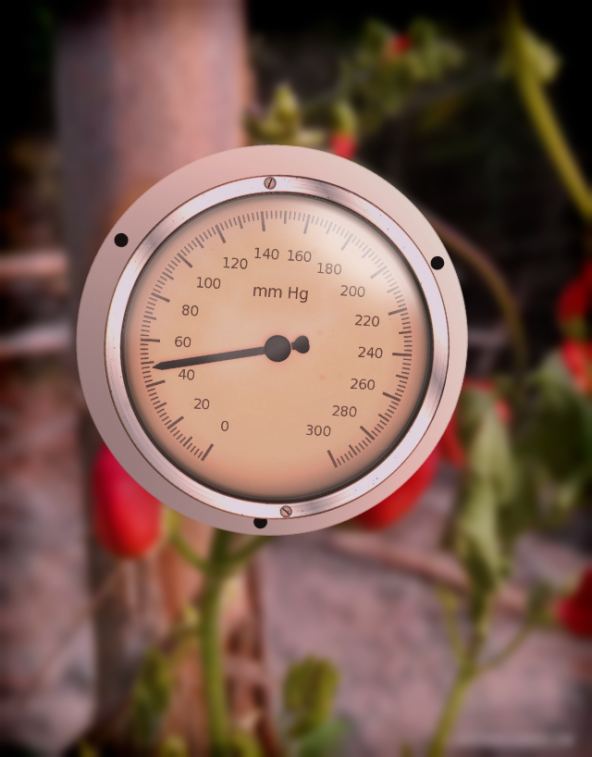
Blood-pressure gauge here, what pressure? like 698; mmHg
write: 48; mmHg
